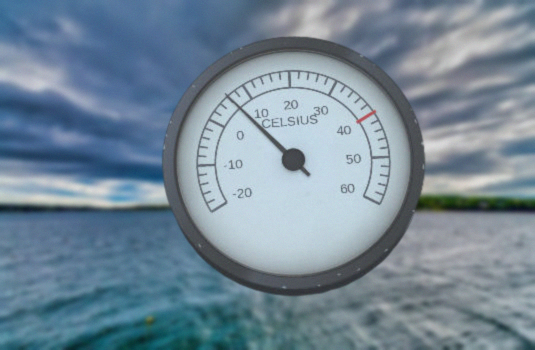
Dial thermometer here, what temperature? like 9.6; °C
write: 6; °C
